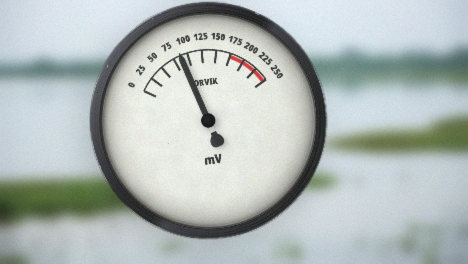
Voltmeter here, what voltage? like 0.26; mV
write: 87.5; mV
